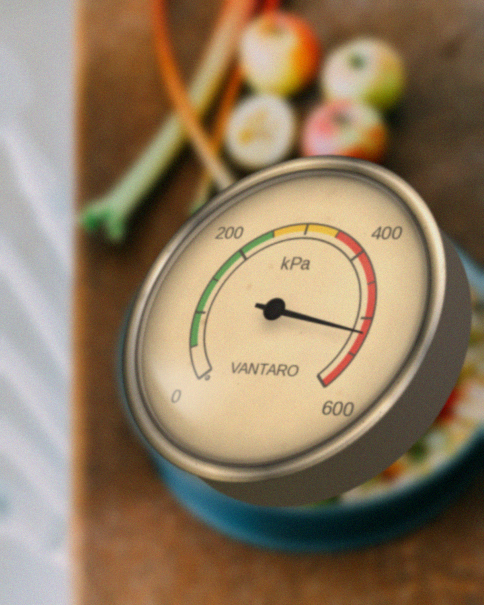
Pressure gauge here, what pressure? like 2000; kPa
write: 525; kPa
